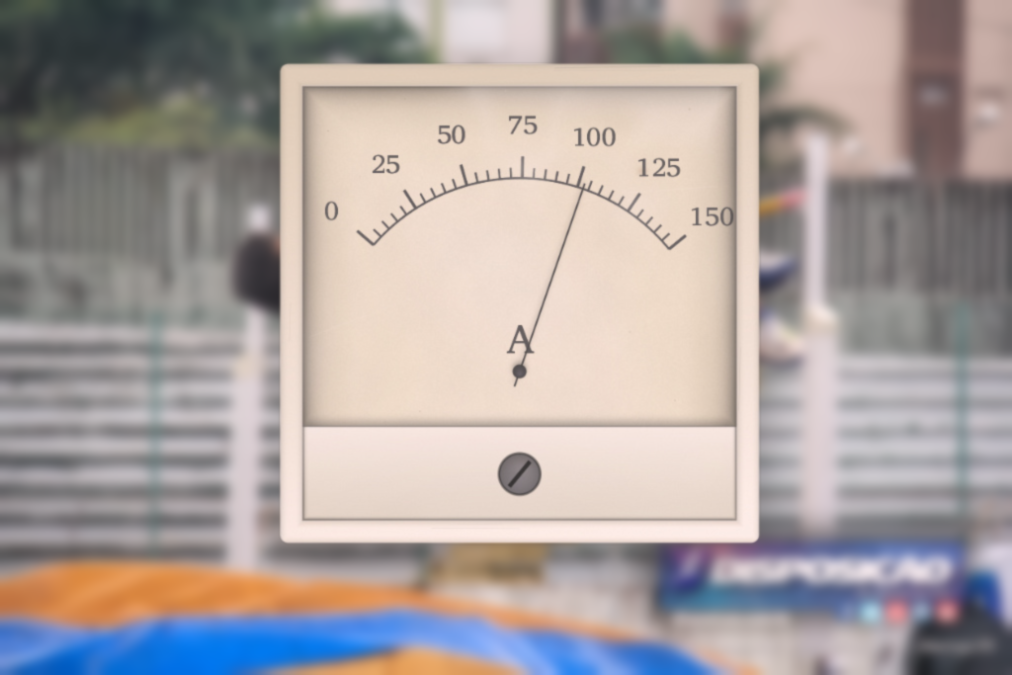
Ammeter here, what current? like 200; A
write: 102.5; A
